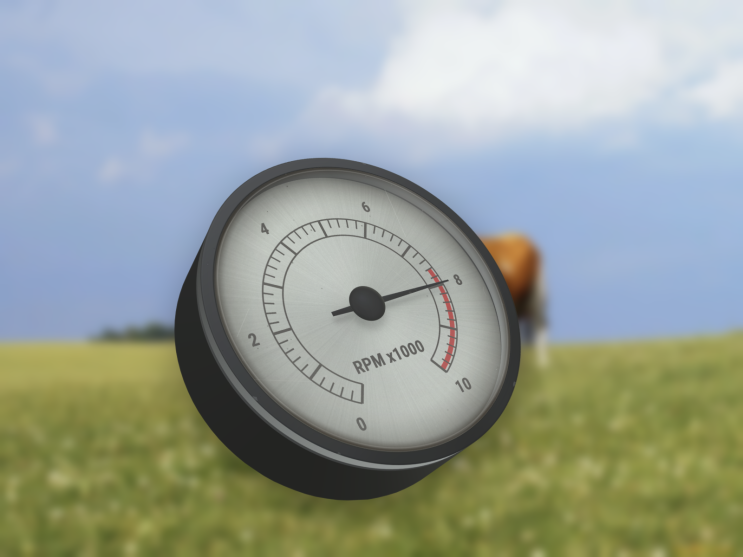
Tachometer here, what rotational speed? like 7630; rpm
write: 8000; rpm
